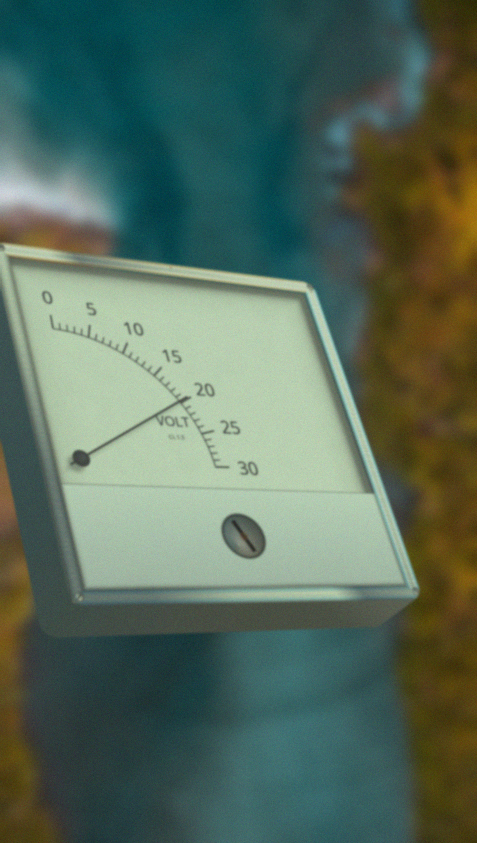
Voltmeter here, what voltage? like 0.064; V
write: 20; V
